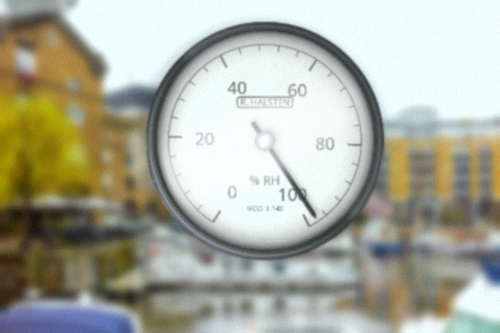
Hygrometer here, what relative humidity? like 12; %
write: 98; %
